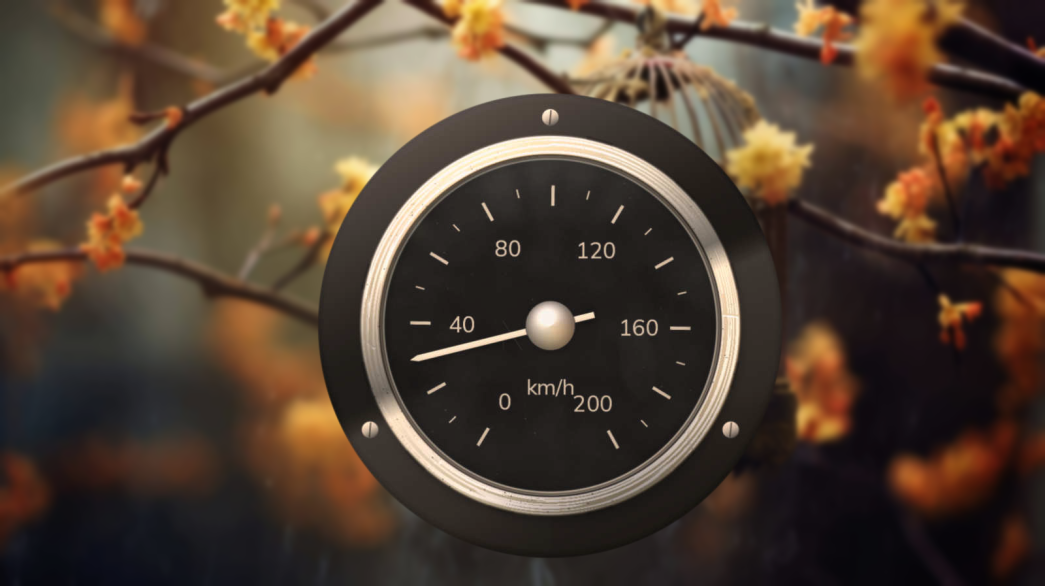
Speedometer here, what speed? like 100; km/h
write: 30; km/h
